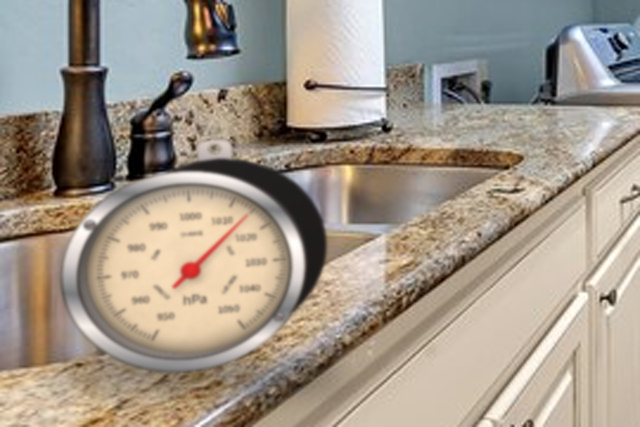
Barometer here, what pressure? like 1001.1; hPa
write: 1015; hPa
